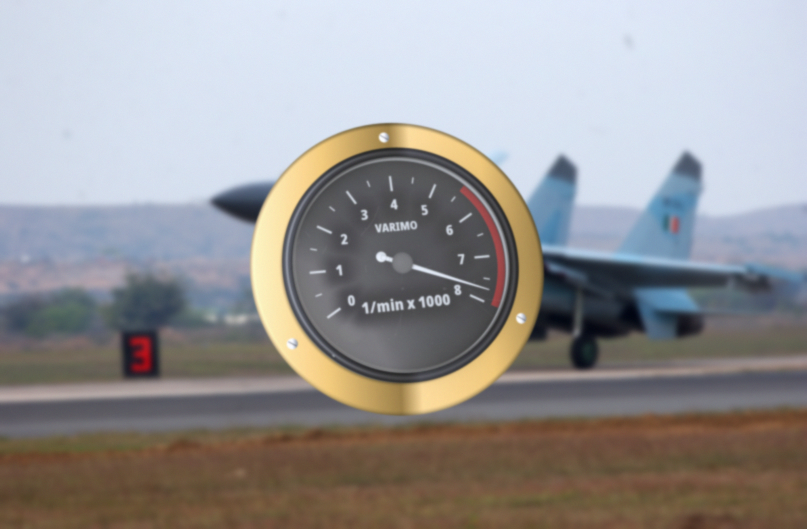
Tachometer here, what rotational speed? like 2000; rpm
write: 7750; rpm
